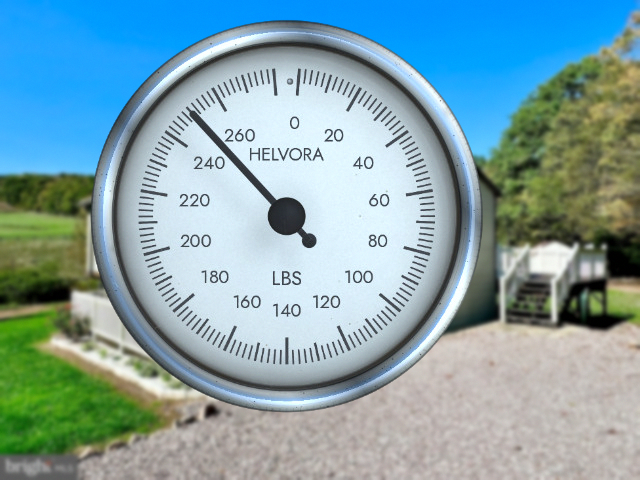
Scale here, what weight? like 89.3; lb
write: 250; lb
